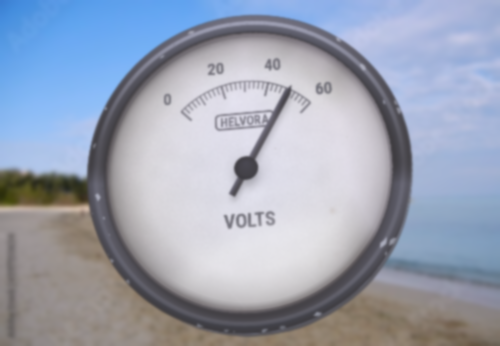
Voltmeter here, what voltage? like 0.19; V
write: 50; V
